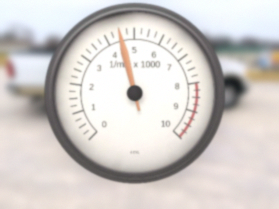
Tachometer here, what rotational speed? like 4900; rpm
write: 4500; rpm
